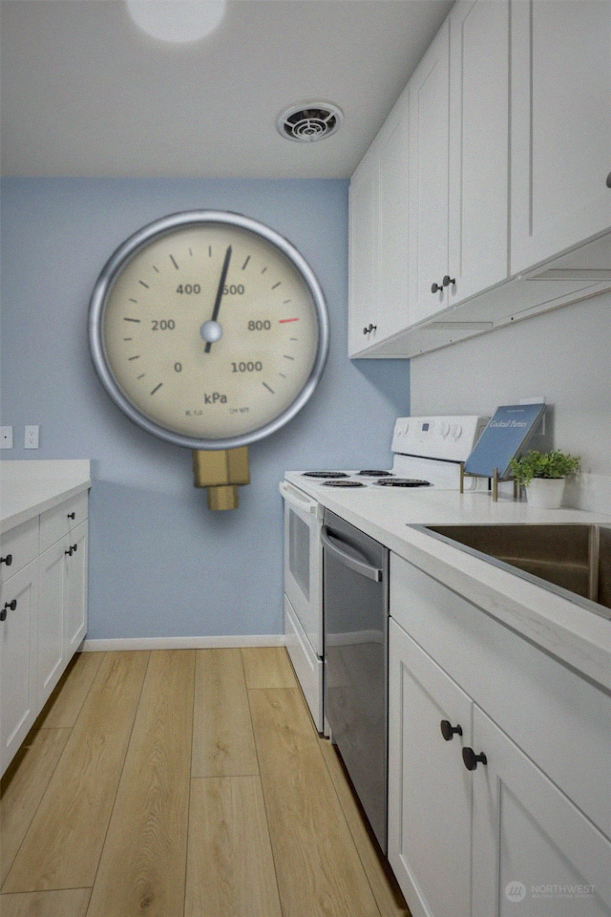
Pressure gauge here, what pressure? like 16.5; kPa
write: 550; kPa
